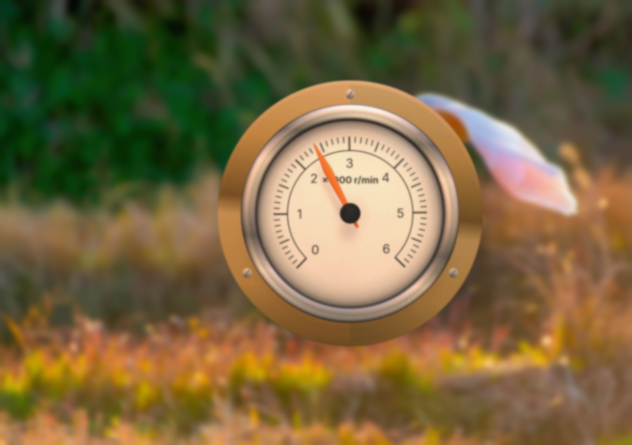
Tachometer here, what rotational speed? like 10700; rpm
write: 2400; rpm
